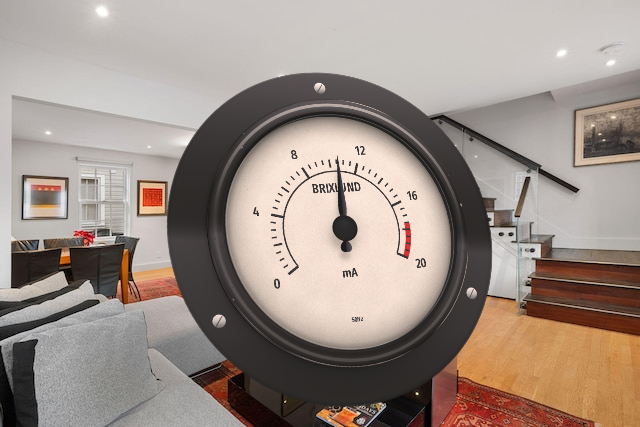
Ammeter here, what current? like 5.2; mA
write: 10.5; mA
